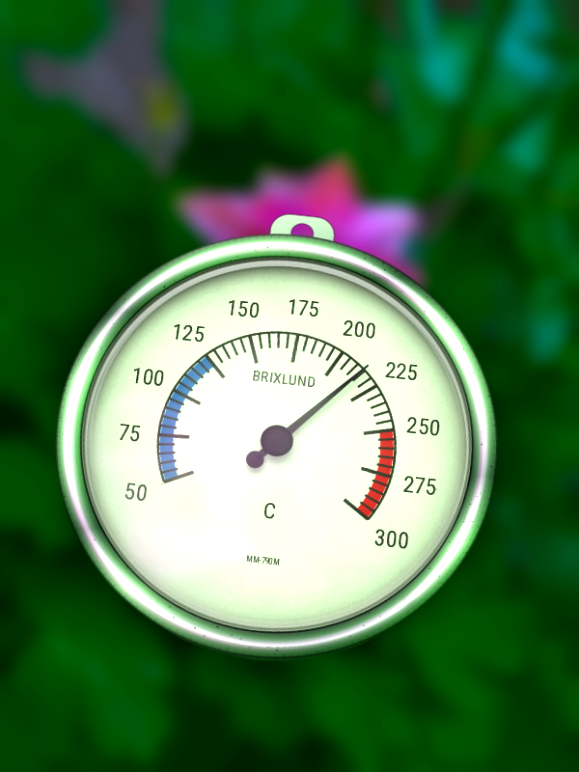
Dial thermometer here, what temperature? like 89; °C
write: 215; °C
